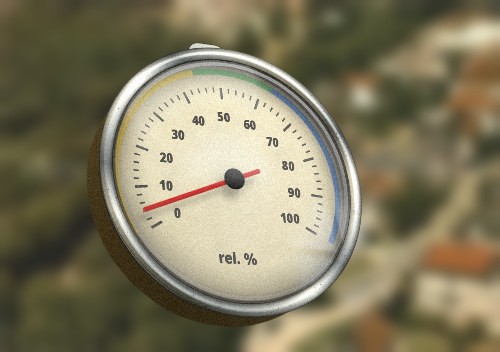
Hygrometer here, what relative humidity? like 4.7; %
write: 4; %
